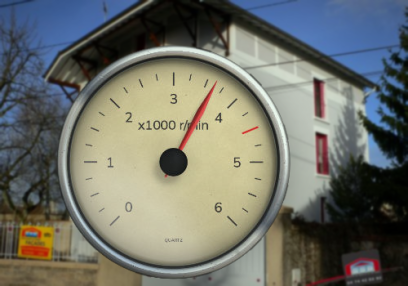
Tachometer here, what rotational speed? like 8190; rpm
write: 3625; rpm
